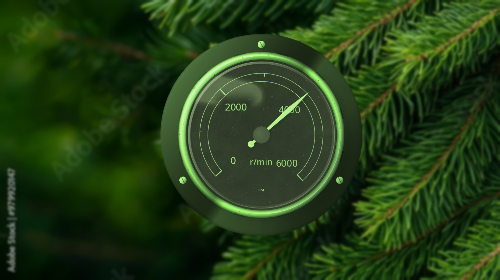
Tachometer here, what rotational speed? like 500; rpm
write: 4000; rpm
